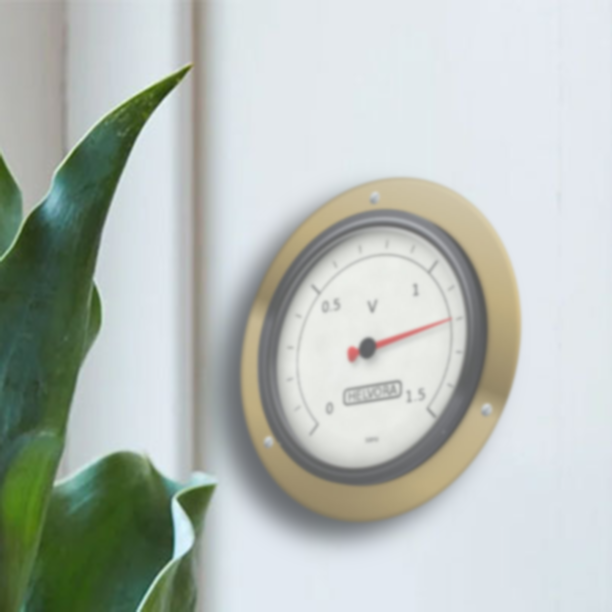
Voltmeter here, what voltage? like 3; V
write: 1.2; V
